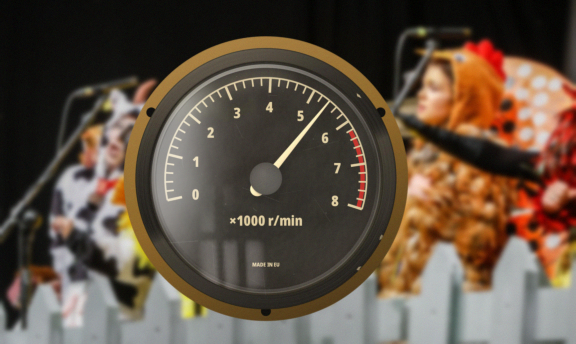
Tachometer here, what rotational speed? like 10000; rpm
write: 5400; rpm
